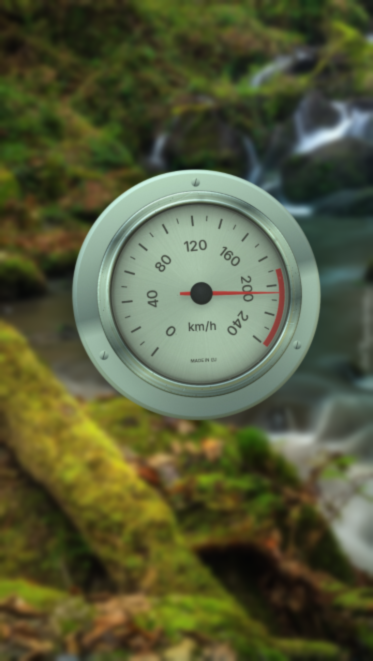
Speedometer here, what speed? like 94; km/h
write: 205; km/h
